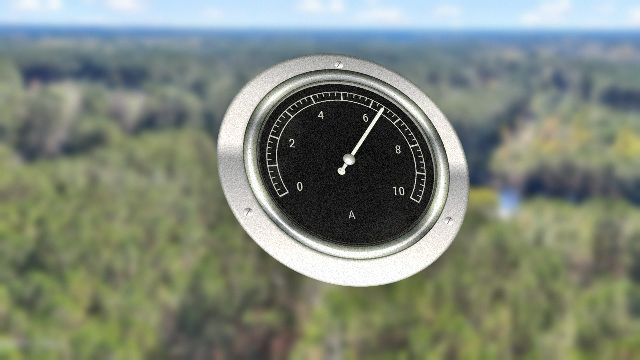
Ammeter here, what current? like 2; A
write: 6.4; A
